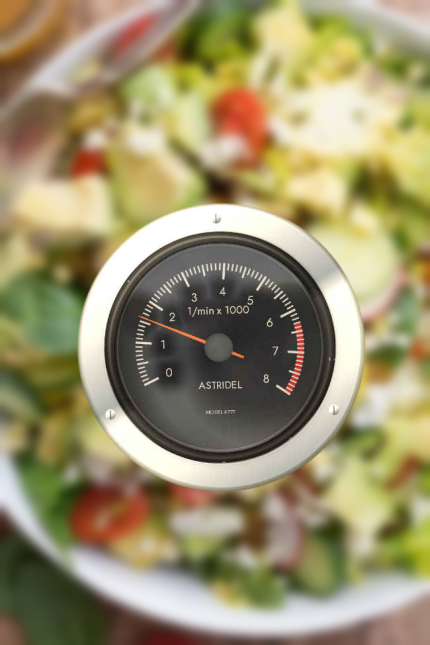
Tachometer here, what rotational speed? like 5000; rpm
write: 1600; rpm
